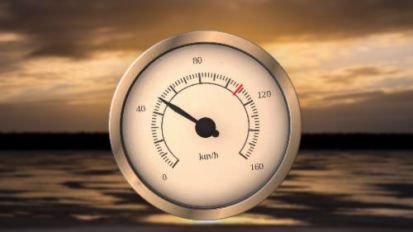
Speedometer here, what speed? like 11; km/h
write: 50; km/h
